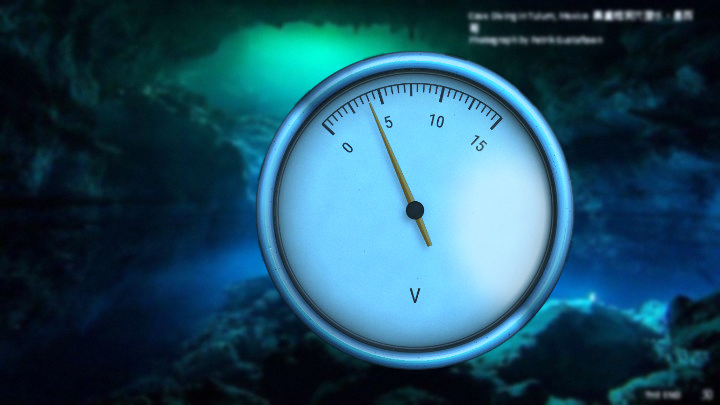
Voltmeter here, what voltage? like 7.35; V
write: 4; V
